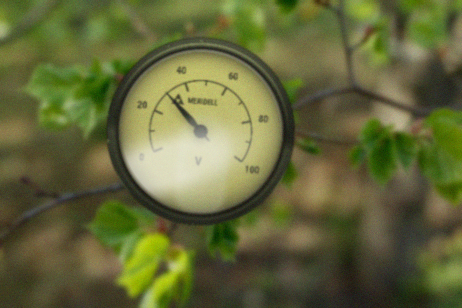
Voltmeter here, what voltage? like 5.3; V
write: 30; V
